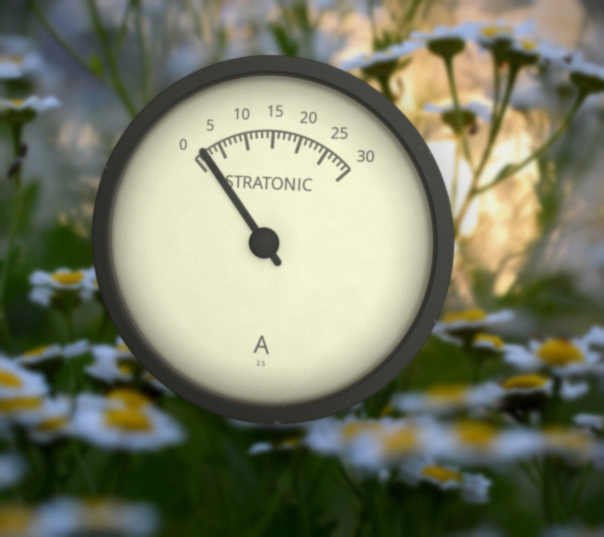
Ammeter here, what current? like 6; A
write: 2; A
